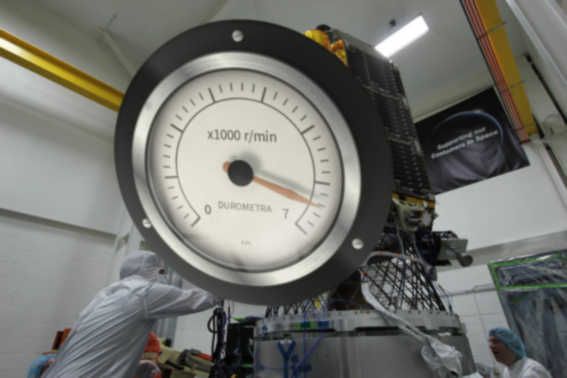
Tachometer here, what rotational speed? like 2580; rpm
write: 6400; rpm
